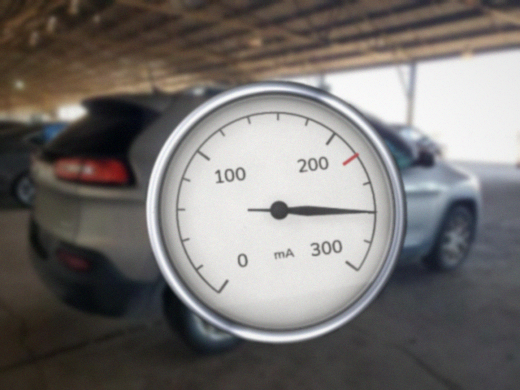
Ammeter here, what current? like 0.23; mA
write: 260; mA
